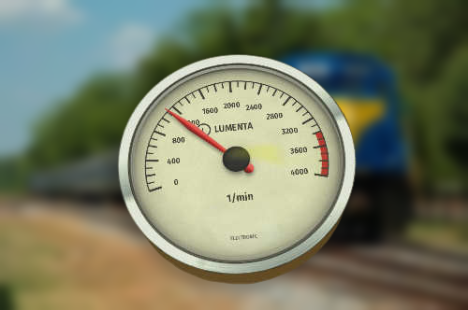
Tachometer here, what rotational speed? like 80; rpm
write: 1100; rpm
